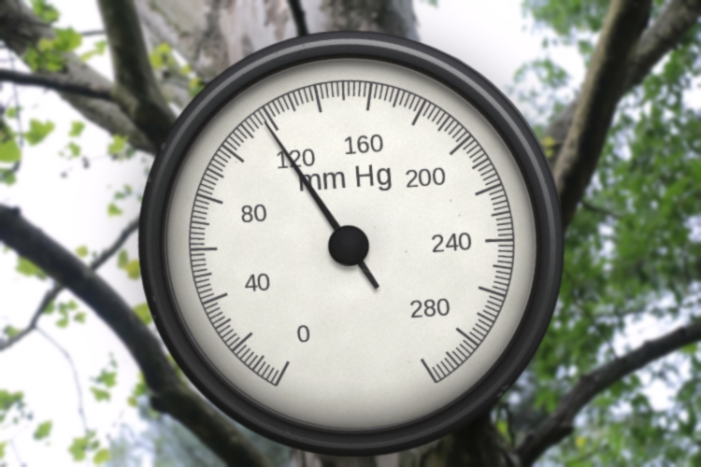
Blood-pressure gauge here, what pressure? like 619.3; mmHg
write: 118; mmHg
